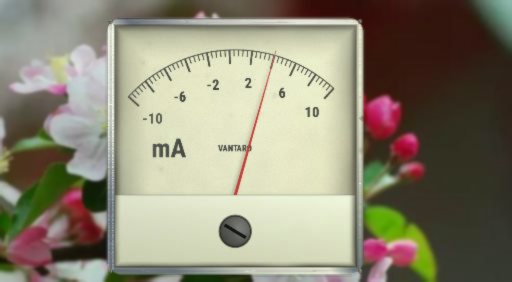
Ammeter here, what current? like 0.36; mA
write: 4; mA
